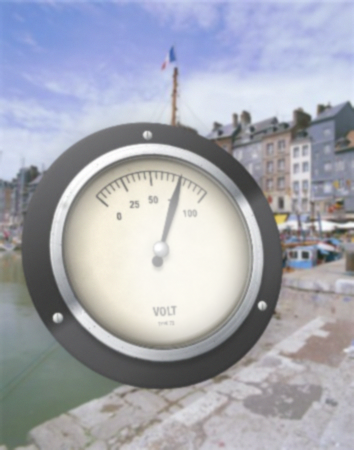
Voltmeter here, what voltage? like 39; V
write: 75; V
